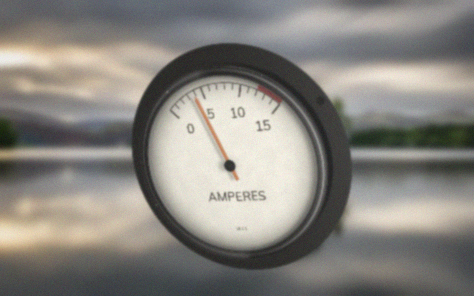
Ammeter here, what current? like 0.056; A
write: 4; A
